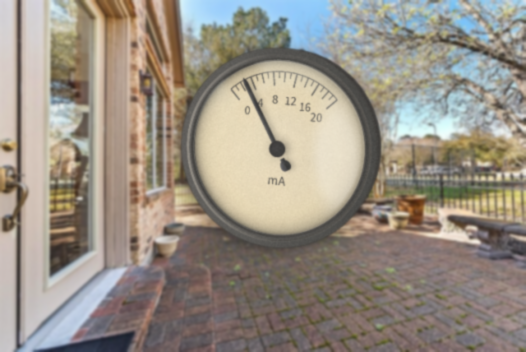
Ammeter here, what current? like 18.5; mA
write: 3; mA
